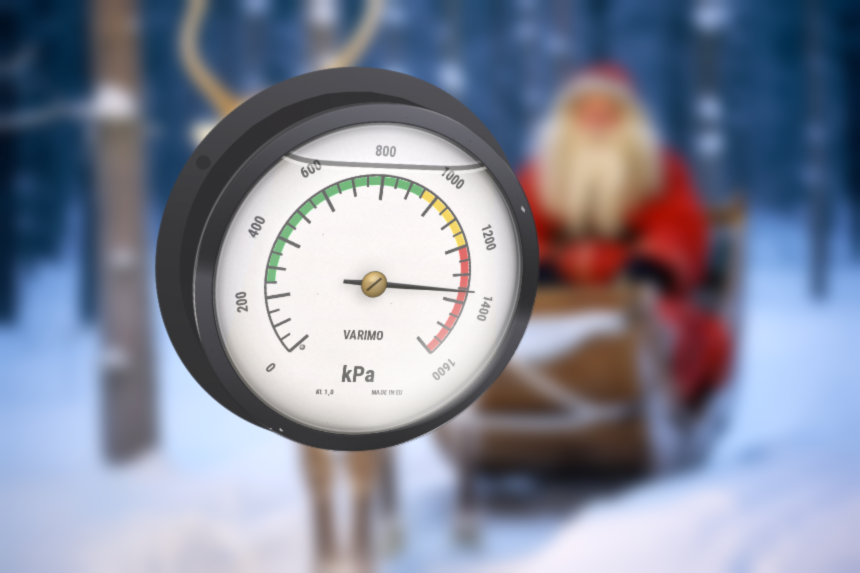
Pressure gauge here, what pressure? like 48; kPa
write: 1350; kPa
